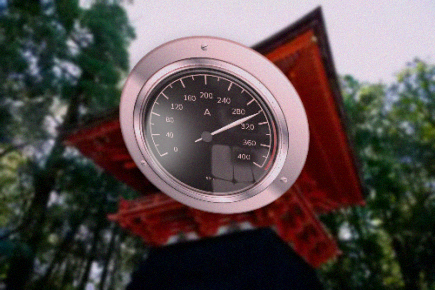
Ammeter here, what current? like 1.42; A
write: 300; A
